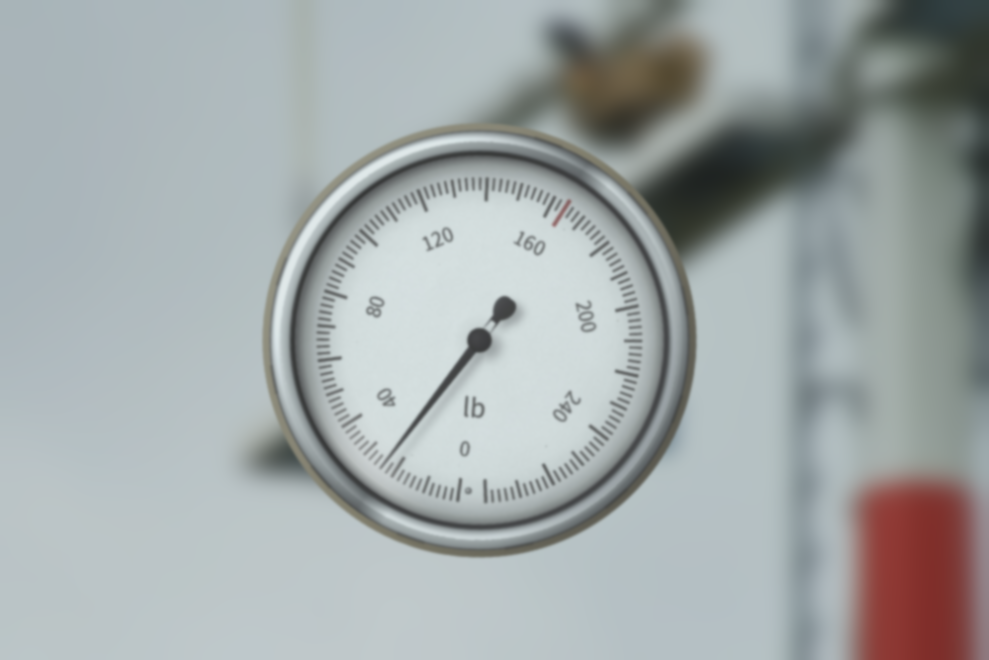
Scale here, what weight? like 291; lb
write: 24; lb
